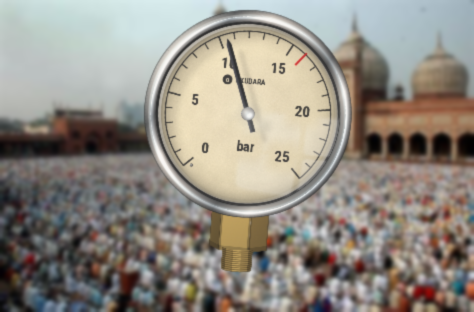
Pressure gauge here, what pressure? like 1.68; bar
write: 10.5; bar
